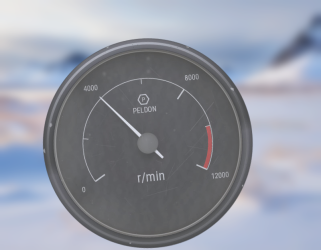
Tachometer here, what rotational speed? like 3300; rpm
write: 4000; rpm
